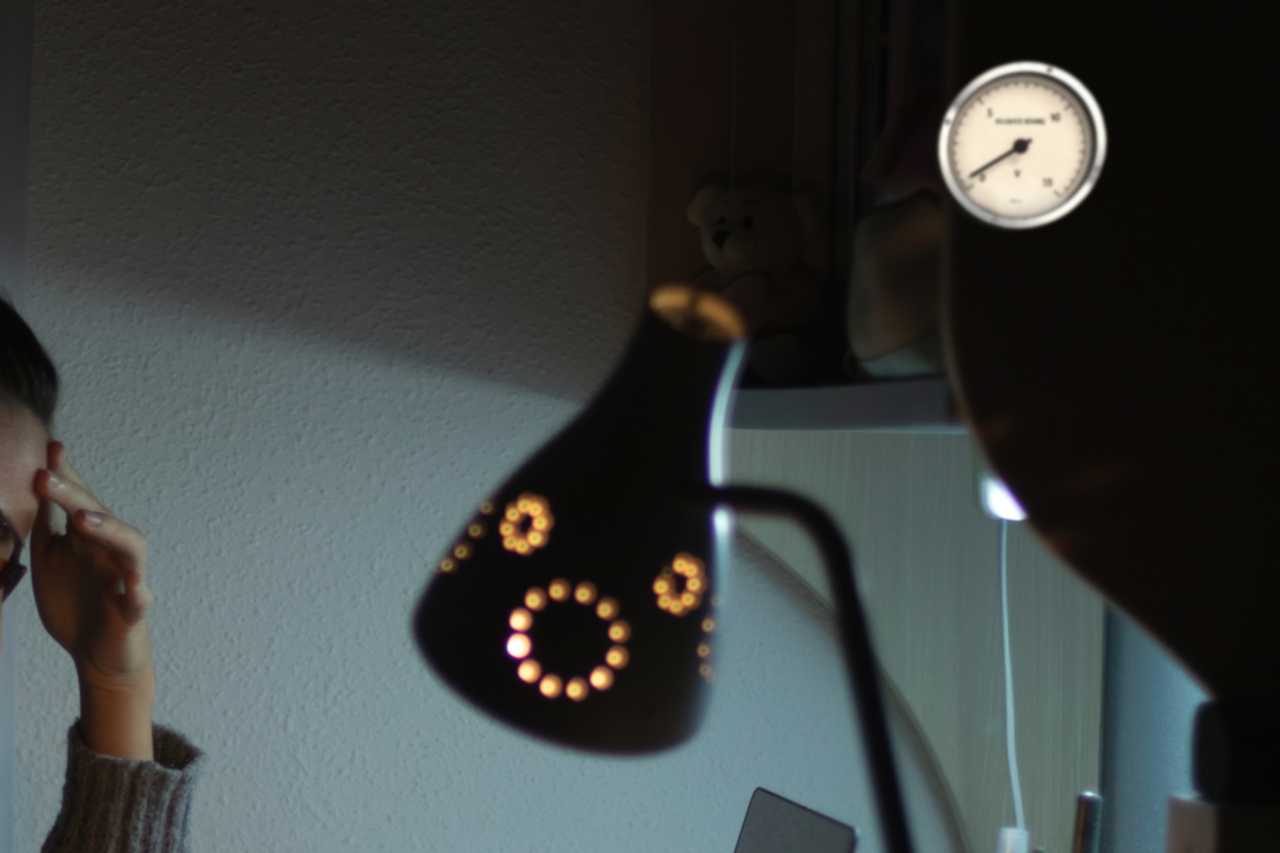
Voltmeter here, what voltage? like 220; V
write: 0.5; V
